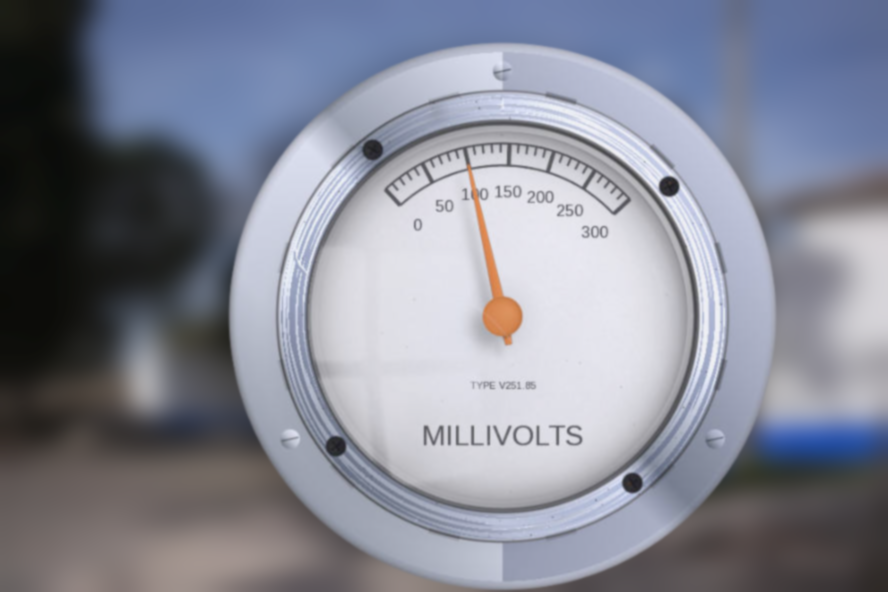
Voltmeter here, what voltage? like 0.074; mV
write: 100; mV
